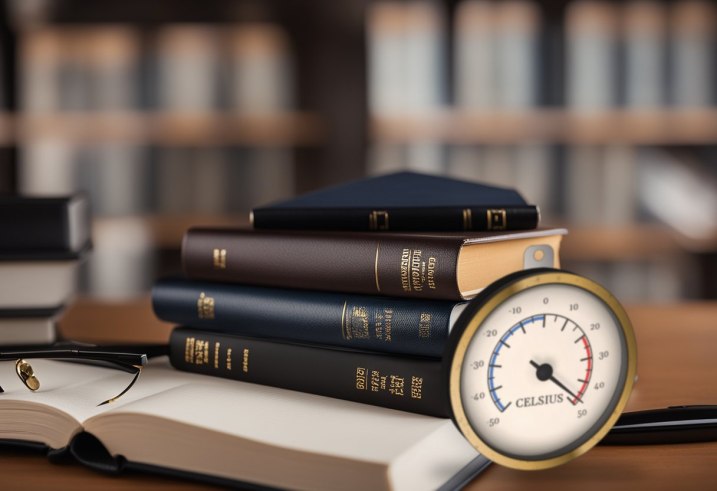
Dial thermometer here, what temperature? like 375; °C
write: 47.5; °C
